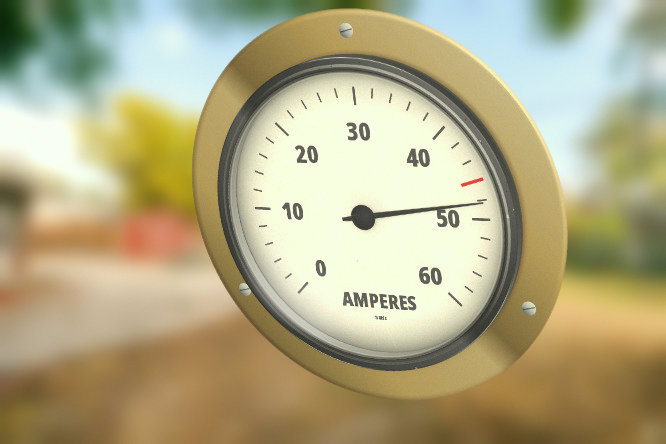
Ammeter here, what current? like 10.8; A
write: 48; A
